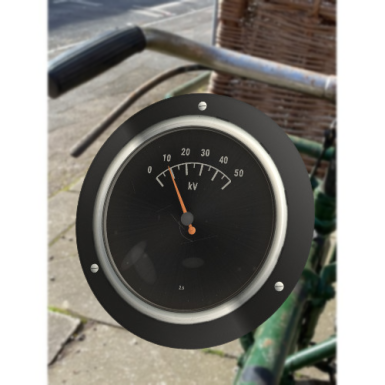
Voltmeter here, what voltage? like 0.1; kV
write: 10; kV
